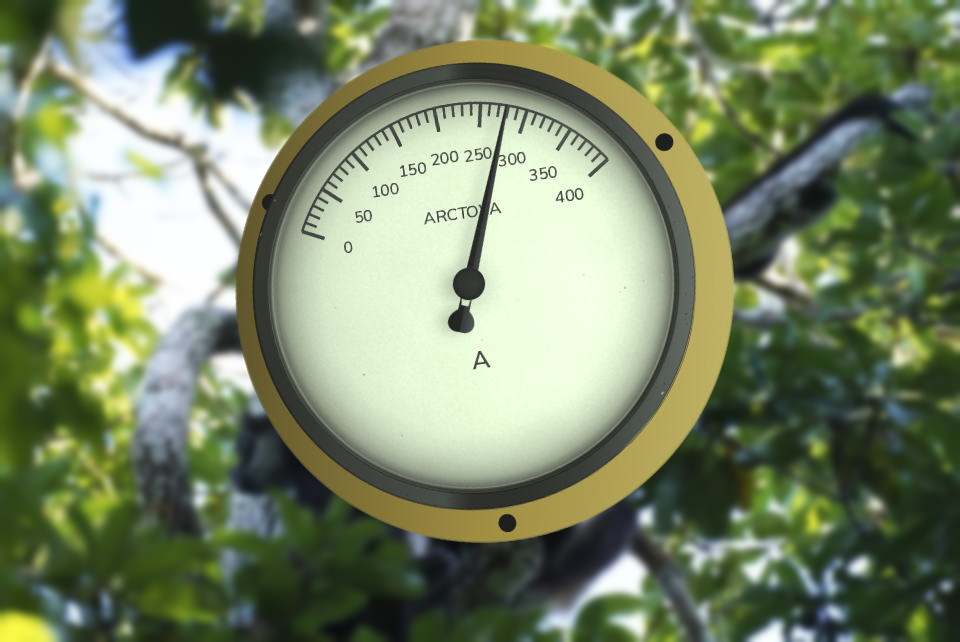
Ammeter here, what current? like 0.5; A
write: 280; A
